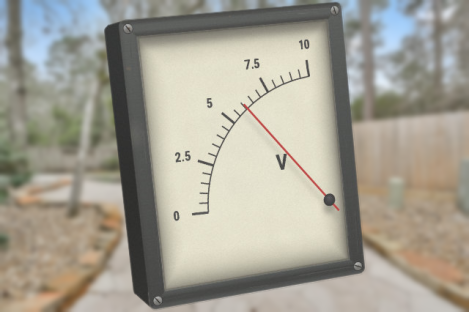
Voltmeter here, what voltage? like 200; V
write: 6; V
